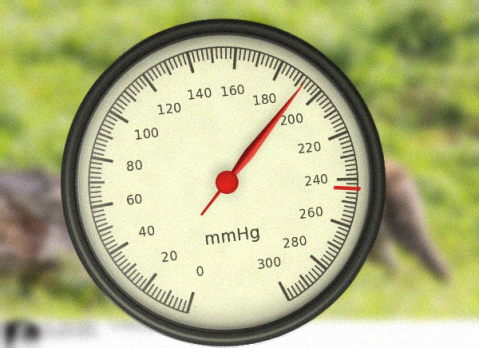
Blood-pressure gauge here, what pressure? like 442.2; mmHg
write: 192; mmHg
